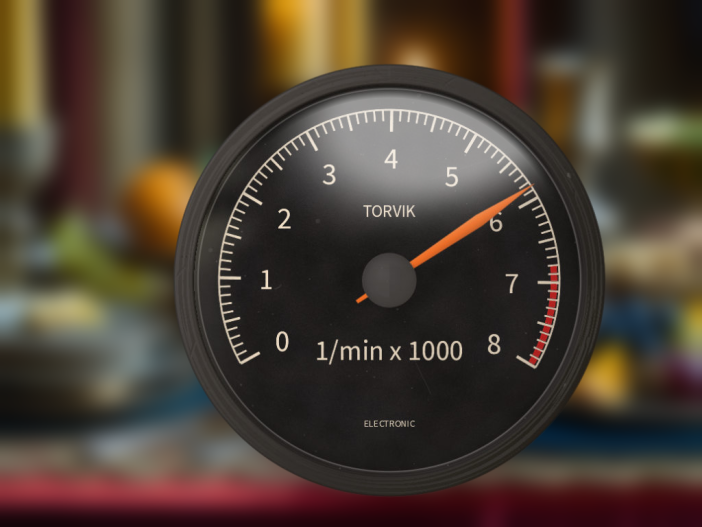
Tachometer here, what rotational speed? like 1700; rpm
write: 5850; rpm
